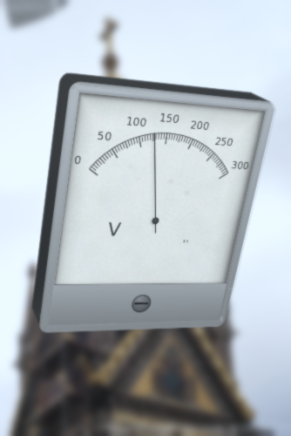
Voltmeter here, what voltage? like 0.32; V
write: 125; V
